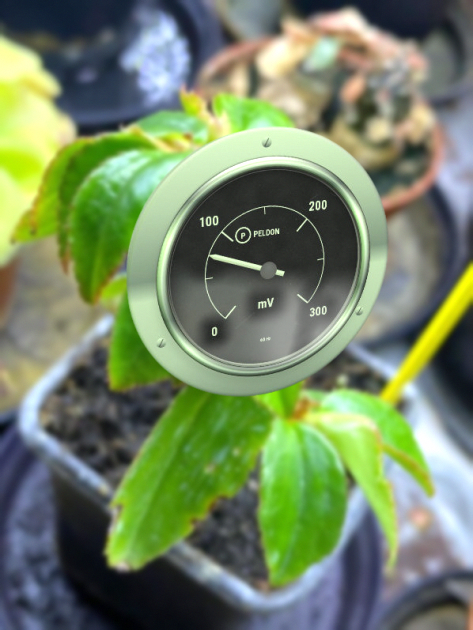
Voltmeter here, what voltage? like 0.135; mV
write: 75; mV
